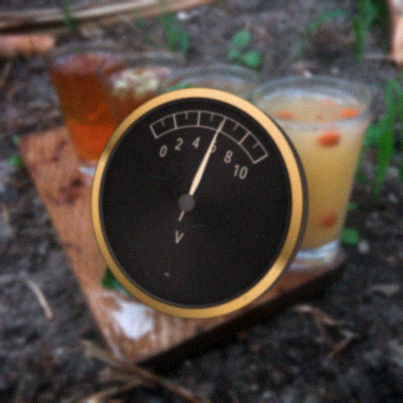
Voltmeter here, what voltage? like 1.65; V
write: 6; V
